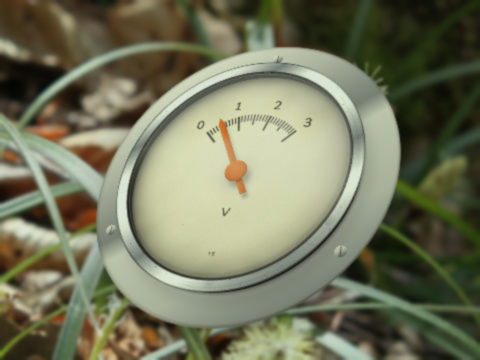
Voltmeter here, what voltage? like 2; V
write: 0.5; V
